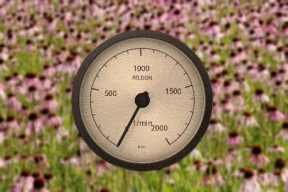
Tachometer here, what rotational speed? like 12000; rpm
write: 0; rpm
